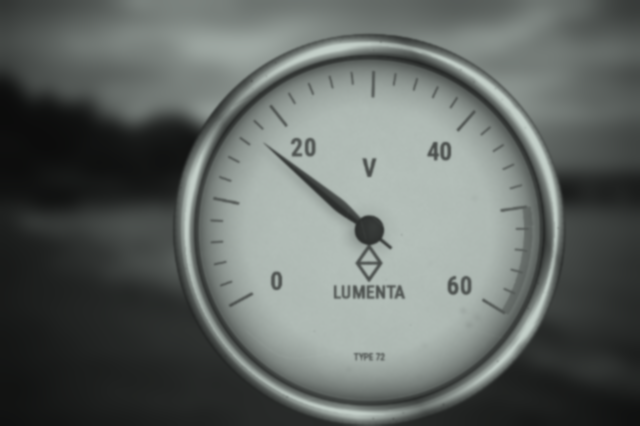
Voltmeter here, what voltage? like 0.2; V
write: 17; V
